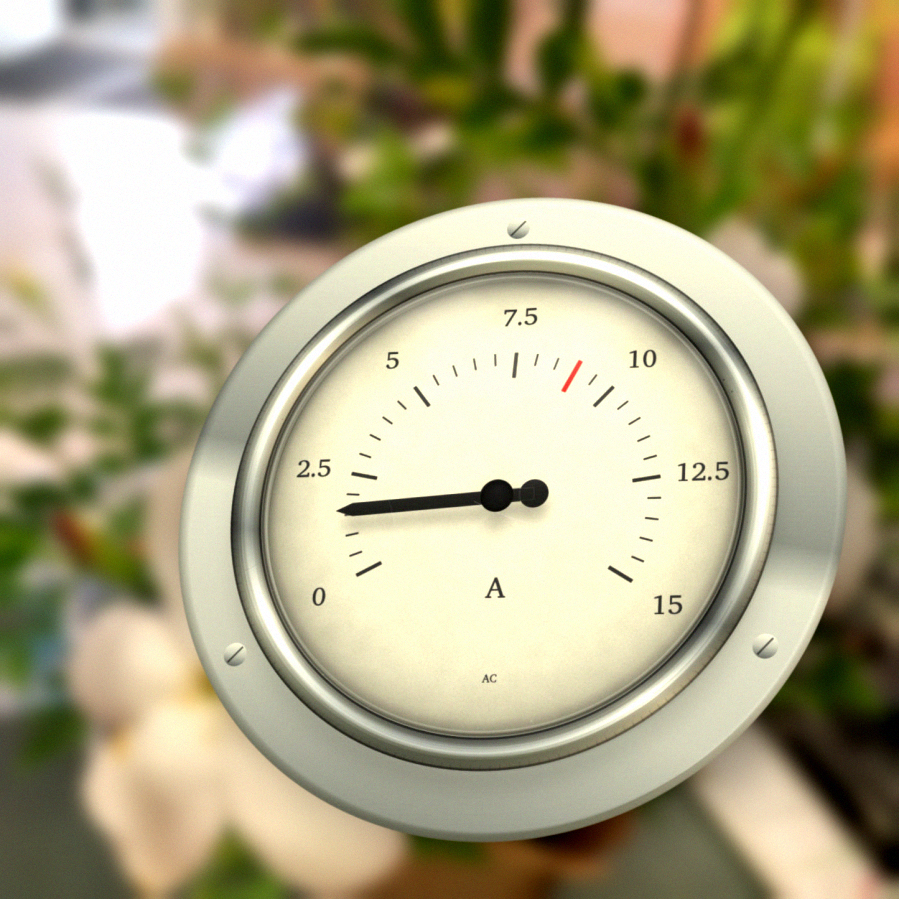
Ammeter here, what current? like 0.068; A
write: 1.5; A
